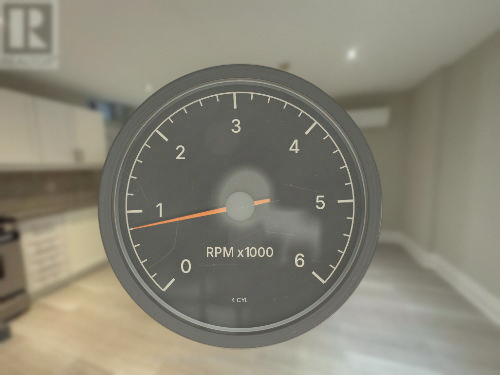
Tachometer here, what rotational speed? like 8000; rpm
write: 800; rpm
